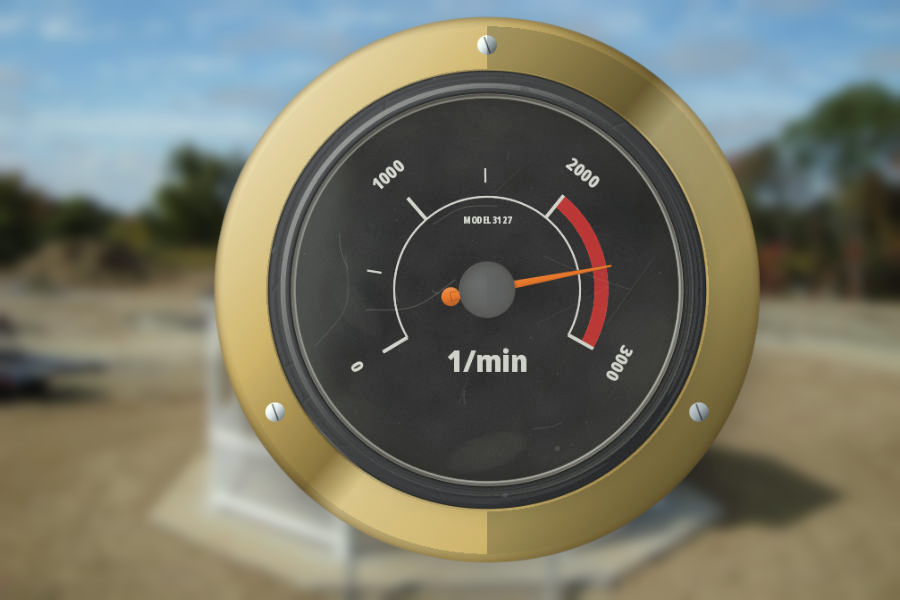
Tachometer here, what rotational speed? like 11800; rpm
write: 2500; rpm
